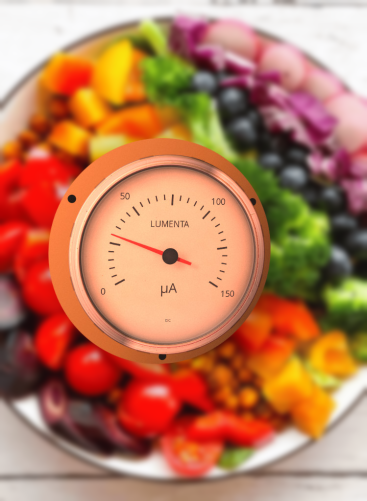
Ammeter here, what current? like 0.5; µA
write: 30; µA
